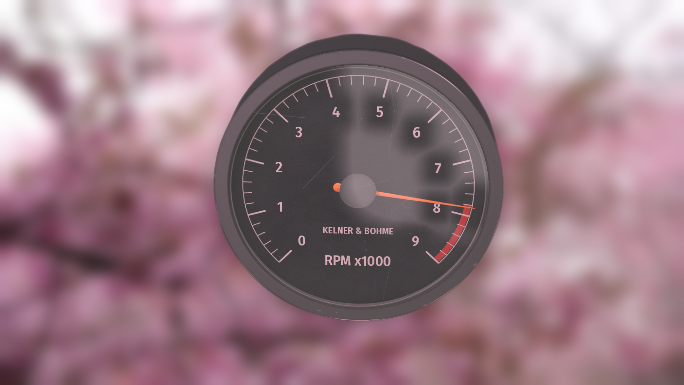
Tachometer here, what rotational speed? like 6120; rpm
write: 7800; rpm
